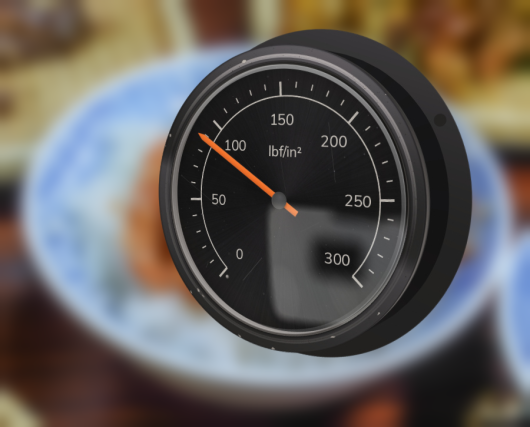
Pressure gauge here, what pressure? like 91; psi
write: 90; psi
